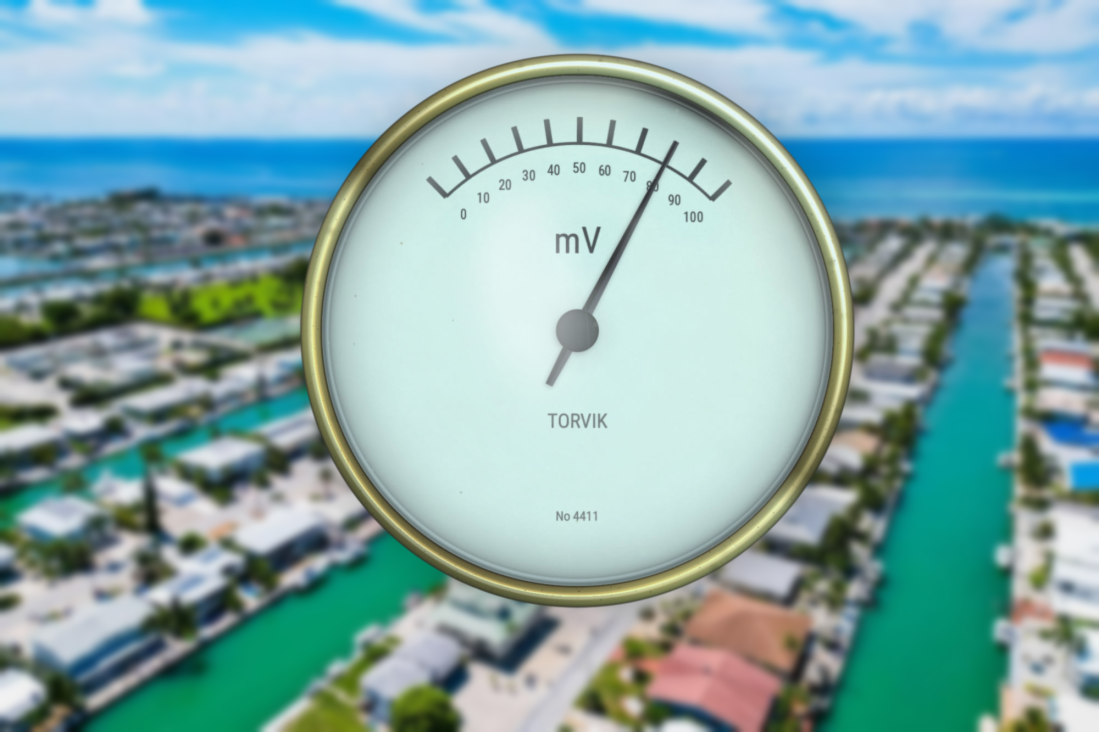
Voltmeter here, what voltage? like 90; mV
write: 80; mV
